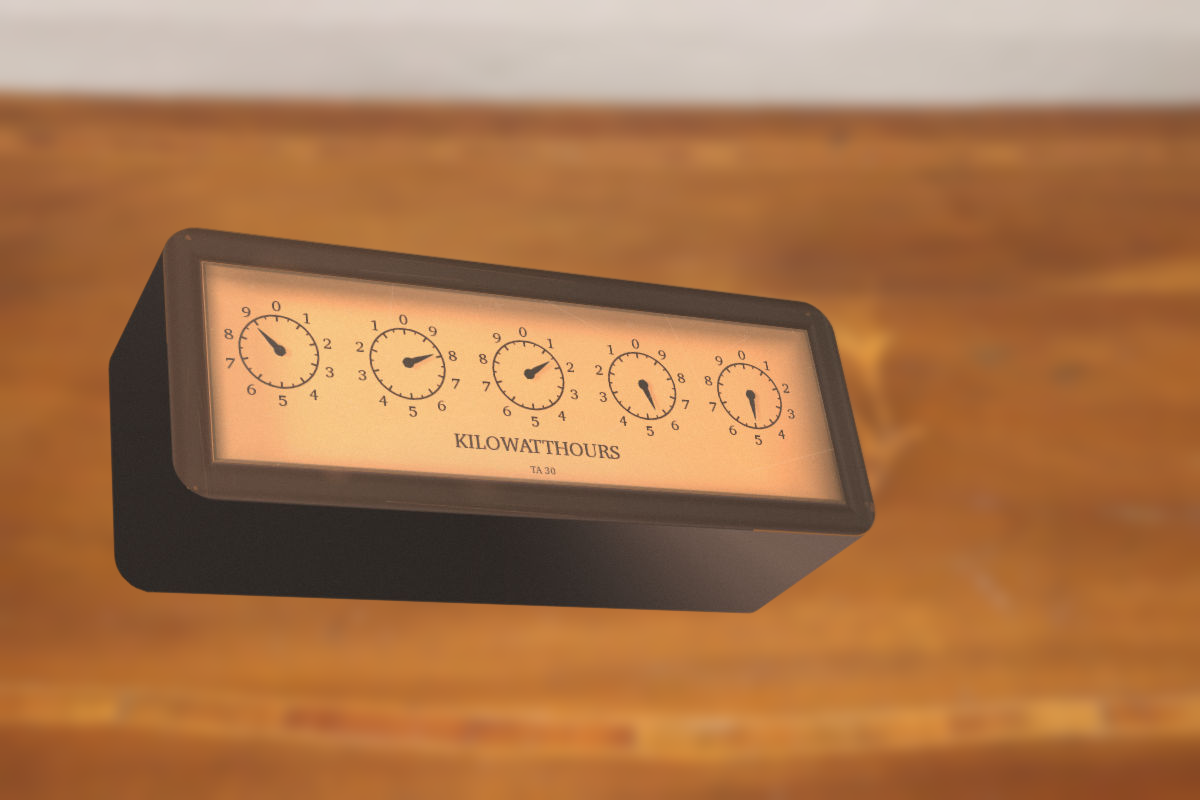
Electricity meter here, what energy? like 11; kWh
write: 88155; kWh
